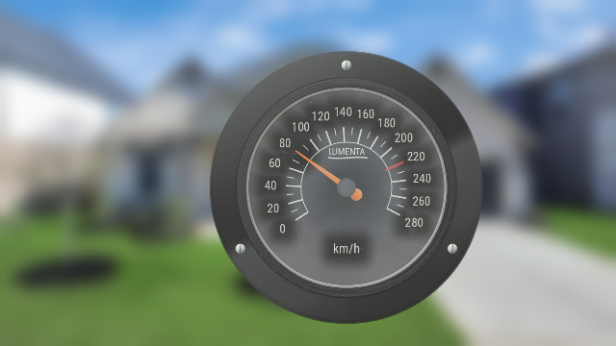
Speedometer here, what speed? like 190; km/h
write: 80; km/h
